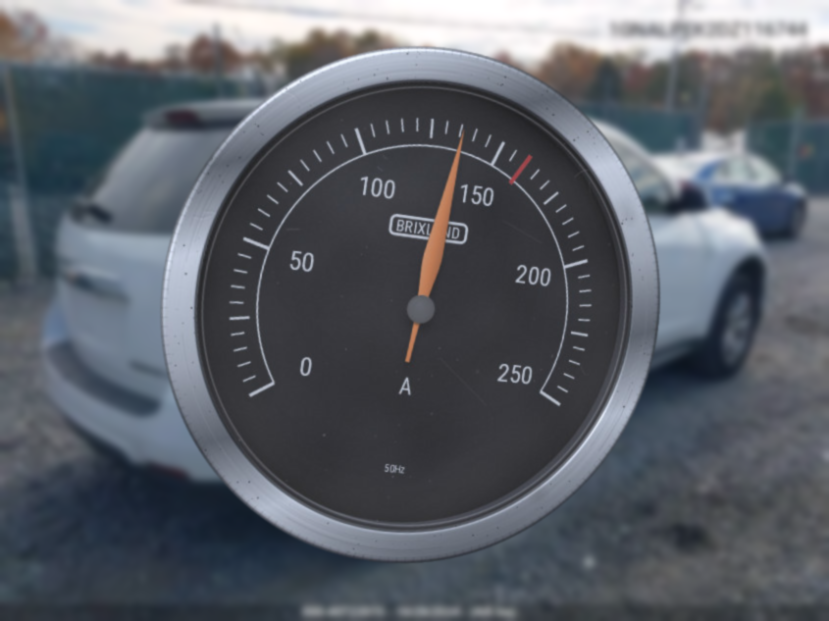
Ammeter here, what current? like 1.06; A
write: 135; A
